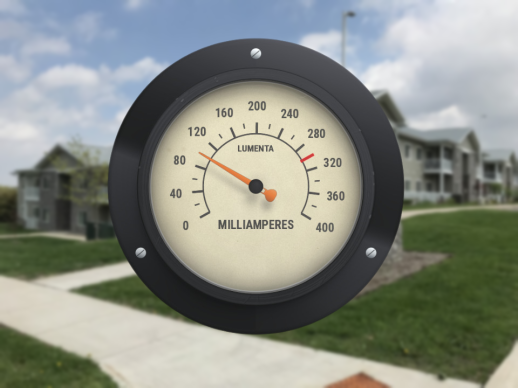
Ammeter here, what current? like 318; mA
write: 100; mA
